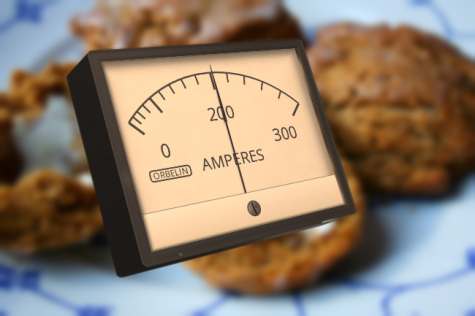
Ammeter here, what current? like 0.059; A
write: 200; A
